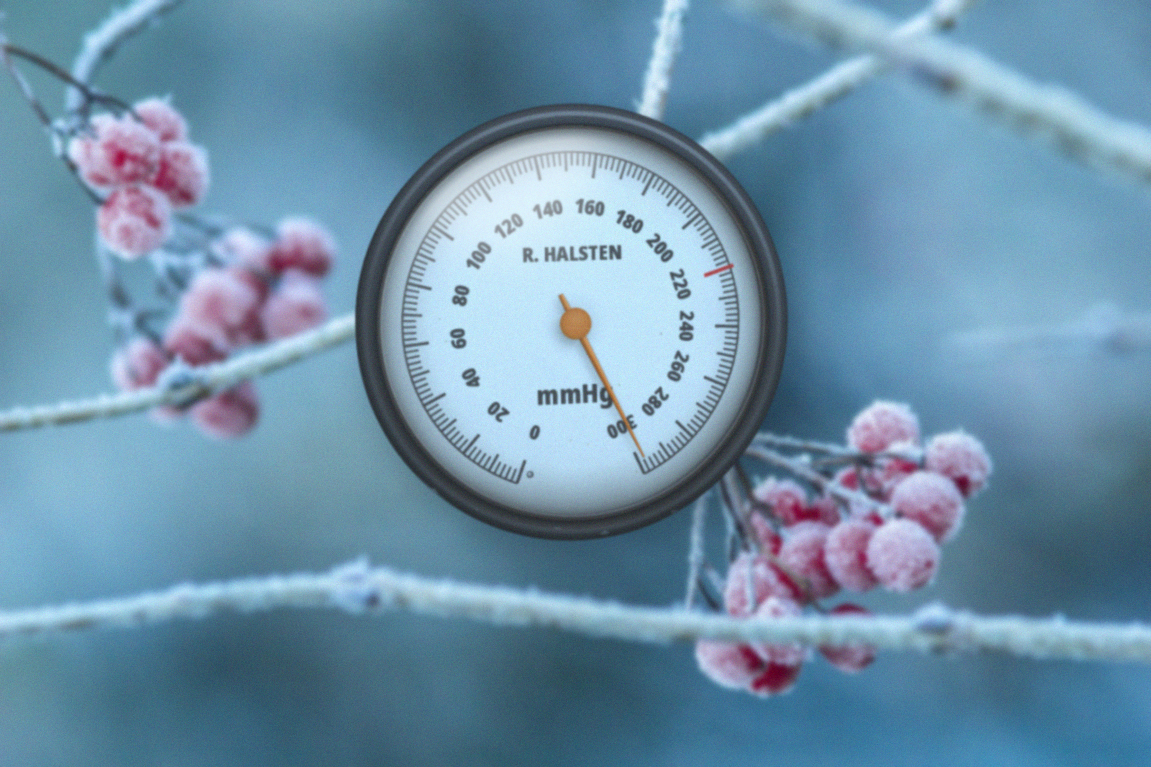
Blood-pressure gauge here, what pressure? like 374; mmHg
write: 298; mmHg
